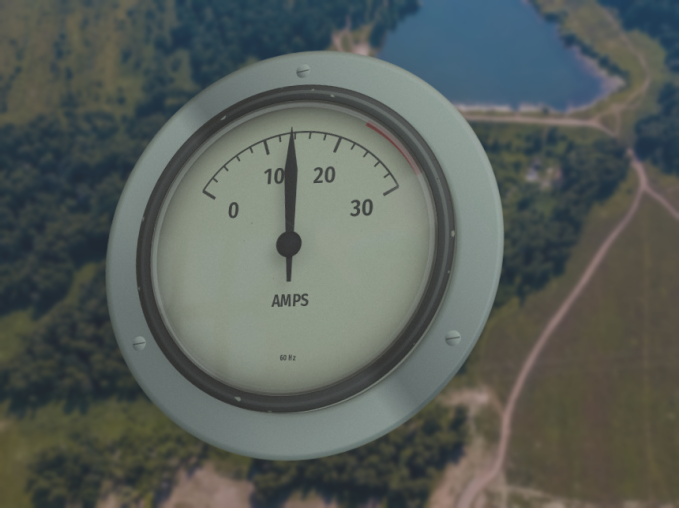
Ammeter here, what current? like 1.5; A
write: 14; A
